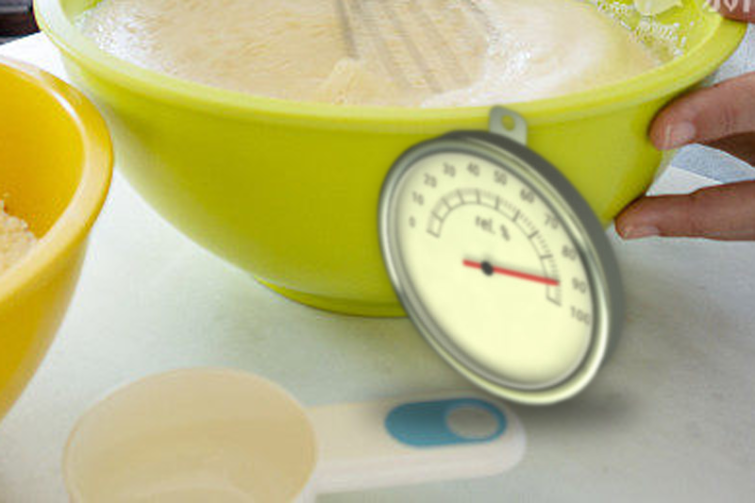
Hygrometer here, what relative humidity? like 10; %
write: 90; %
